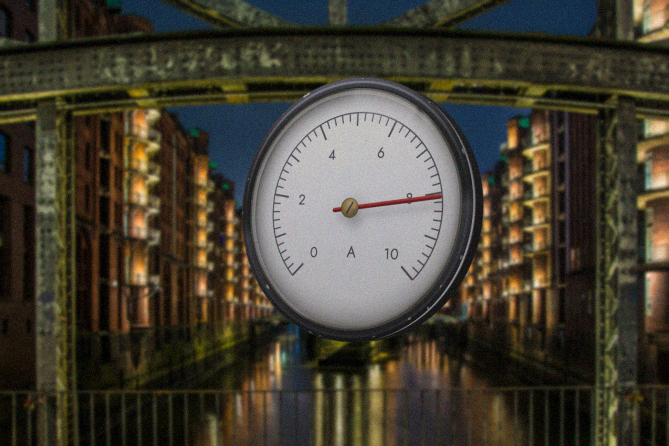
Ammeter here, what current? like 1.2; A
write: 8.1; A
